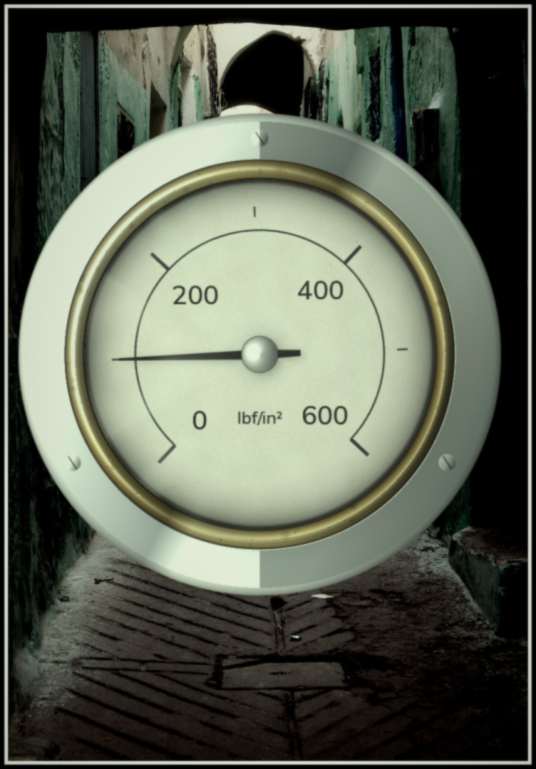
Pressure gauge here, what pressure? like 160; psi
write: 100; psi
